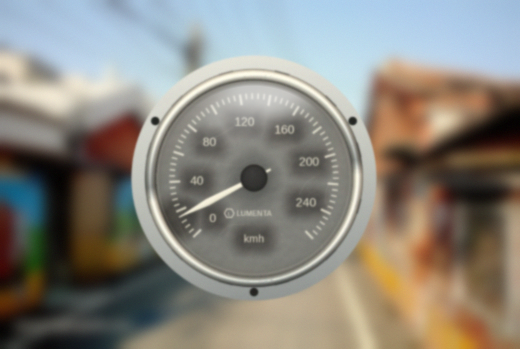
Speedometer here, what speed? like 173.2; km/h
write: 16; km/h
